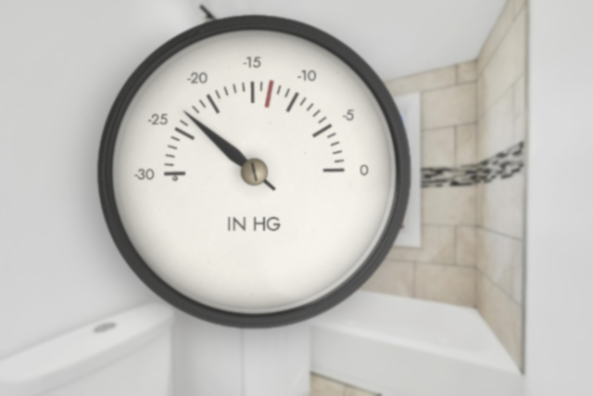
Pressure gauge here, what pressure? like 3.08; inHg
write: -23; inHg
